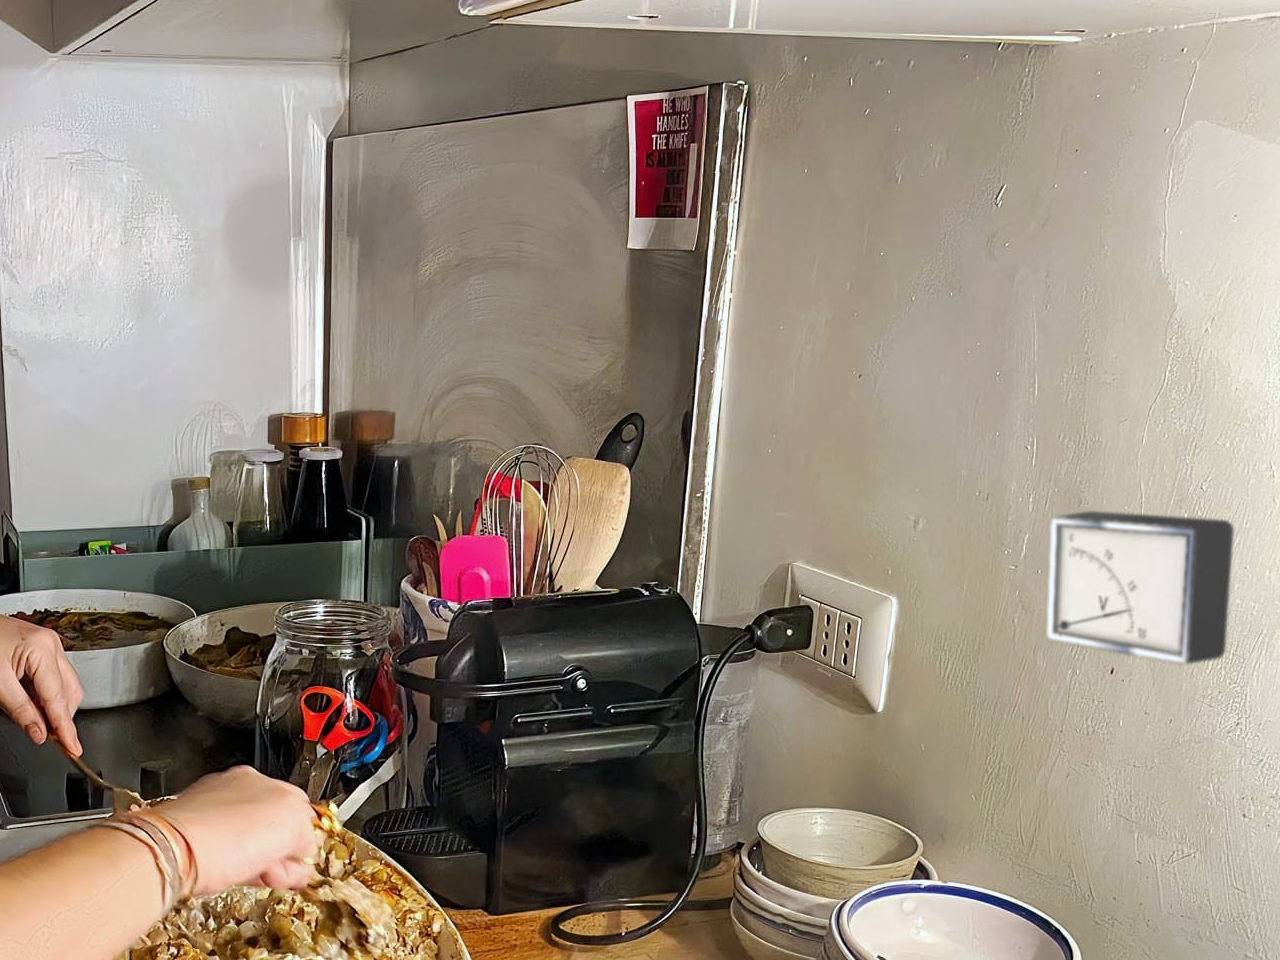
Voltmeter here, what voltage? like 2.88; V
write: 17.5; V
